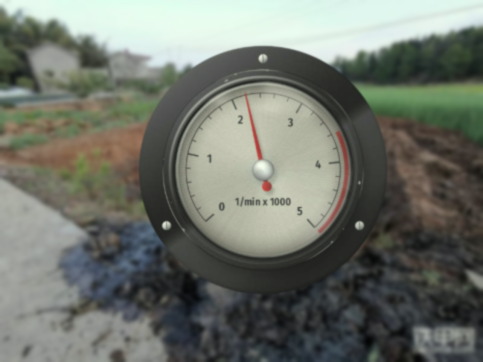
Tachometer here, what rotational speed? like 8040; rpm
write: 2200; rpm
